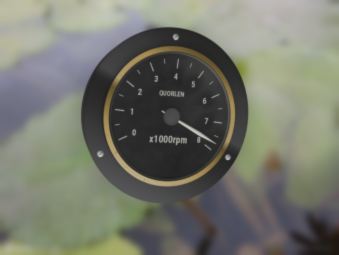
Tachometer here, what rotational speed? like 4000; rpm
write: 7750; rpm
